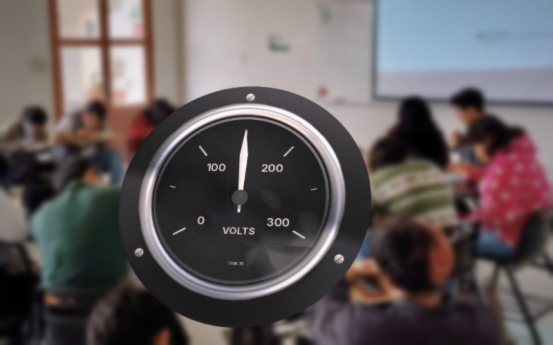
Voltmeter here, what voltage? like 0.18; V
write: 150; V
